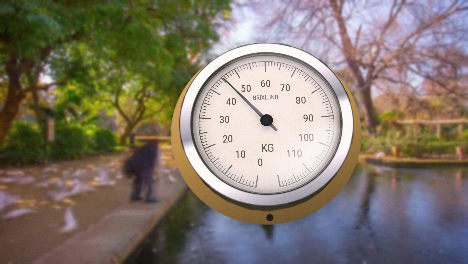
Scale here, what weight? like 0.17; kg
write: 45; kg
